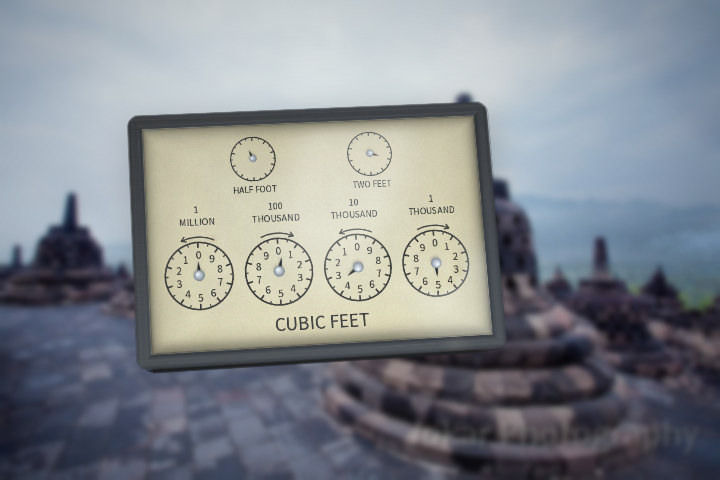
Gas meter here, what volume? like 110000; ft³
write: 3500; ft³
